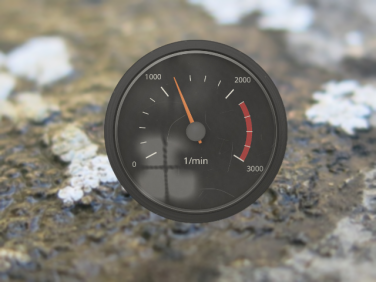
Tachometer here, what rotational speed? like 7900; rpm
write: 1200; rpm
